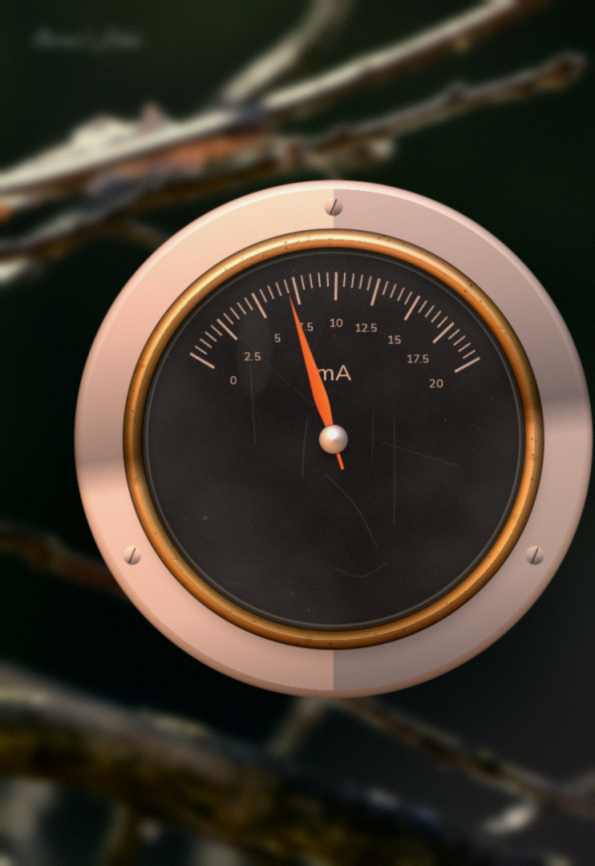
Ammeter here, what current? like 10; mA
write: 7; mA
